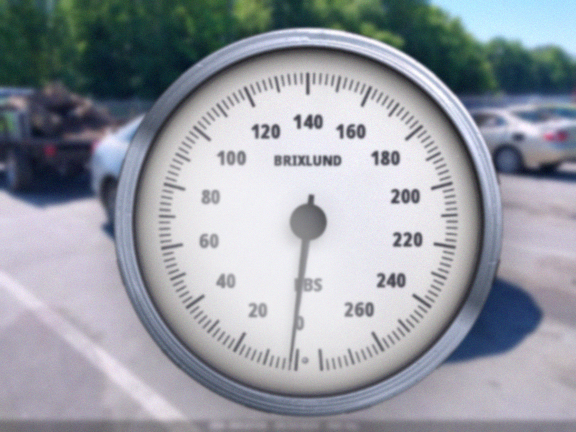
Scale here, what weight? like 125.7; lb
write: 2; lb
